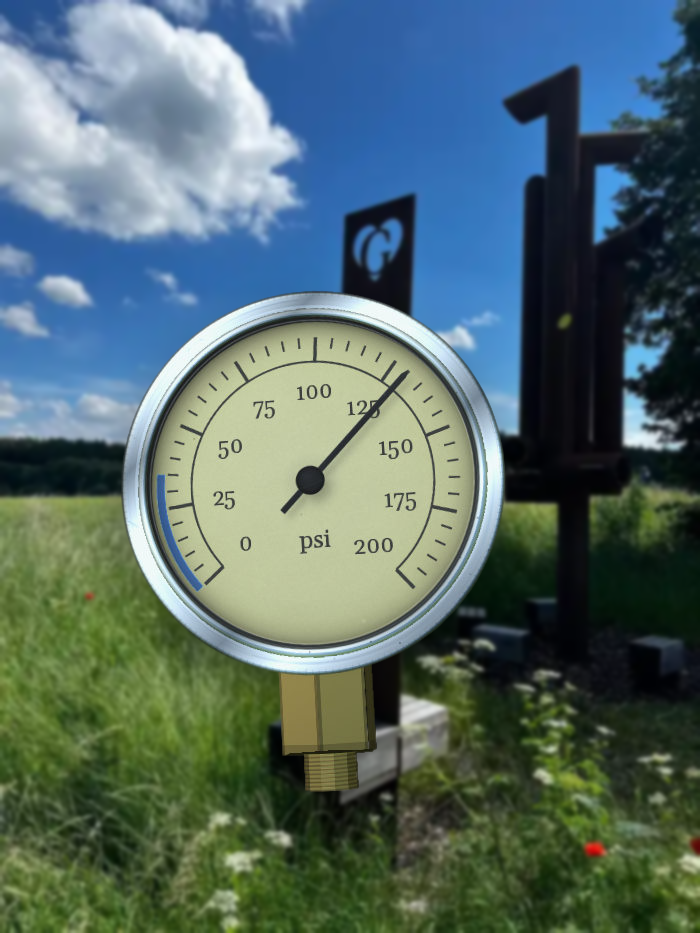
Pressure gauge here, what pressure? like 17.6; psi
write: 130; psi
